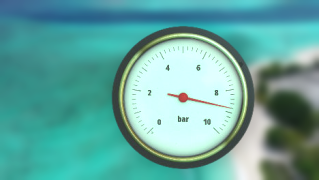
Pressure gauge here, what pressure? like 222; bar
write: 8.8; bar
